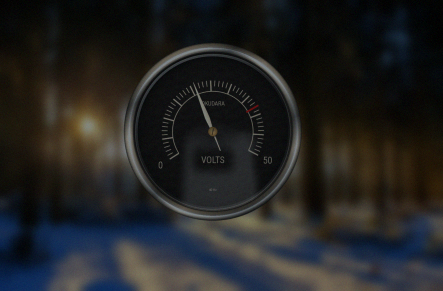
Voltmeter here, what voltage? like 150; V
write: 21; V
